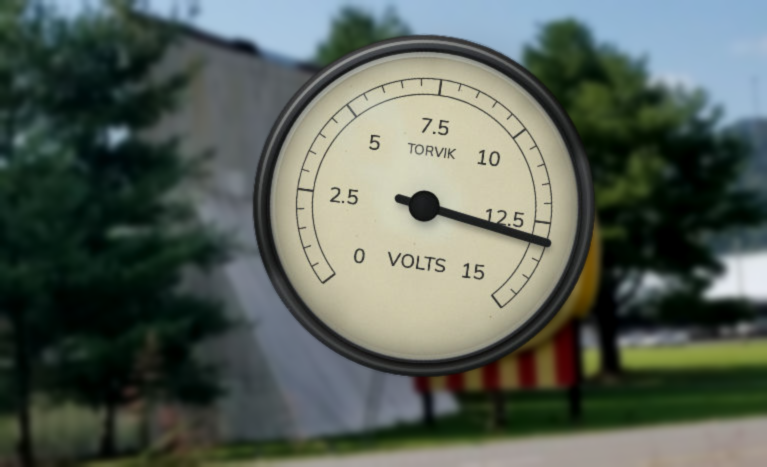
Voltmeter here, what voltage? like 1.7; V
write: 13; V
